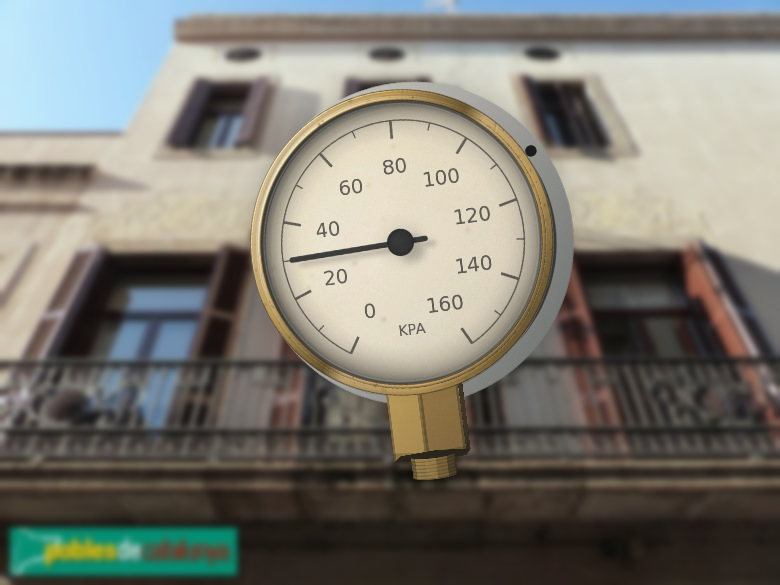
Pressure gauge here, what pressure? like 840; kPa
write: 30; kPa
